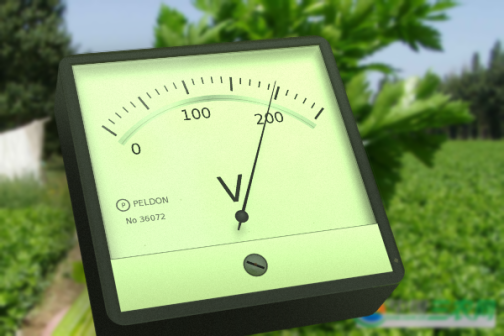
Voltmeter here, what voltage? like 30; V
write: 195; V
